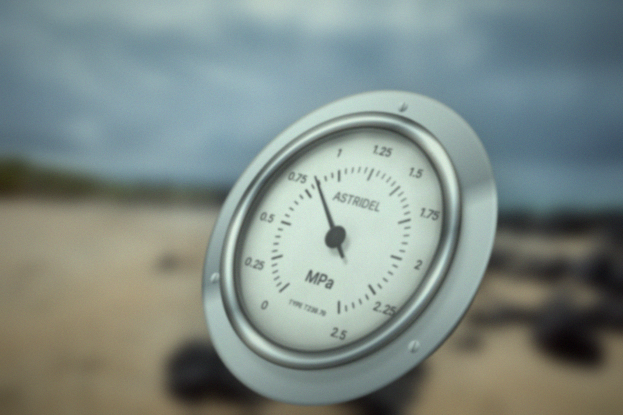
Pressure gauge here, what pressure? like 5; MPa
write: 0.85; MPa
